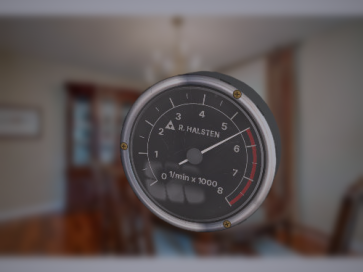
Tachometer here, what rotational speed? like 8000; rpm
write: 5500; rpm
